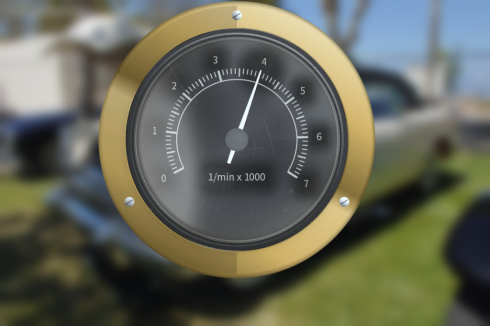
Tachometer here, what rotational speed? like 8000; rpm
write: 4000; rpm
